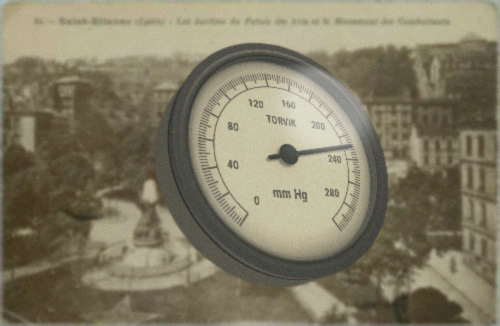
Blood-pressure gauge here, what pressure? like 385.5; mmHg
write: 230; mmHg
